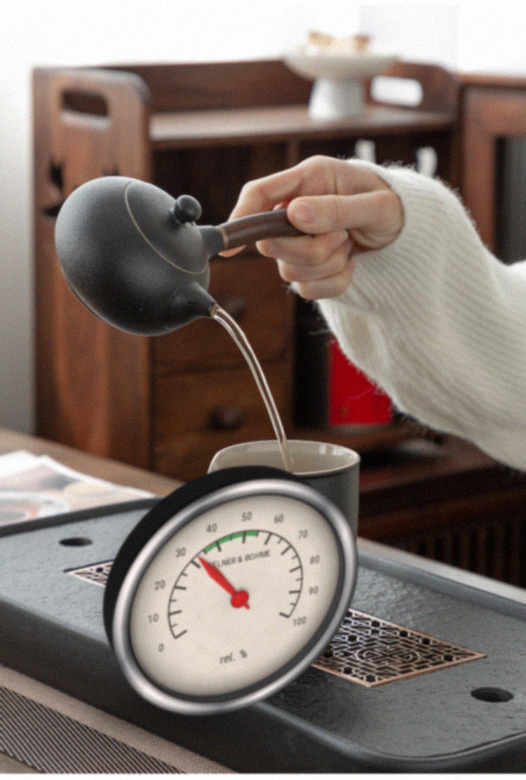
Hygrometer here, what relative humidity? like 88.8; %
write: 32.5; %
